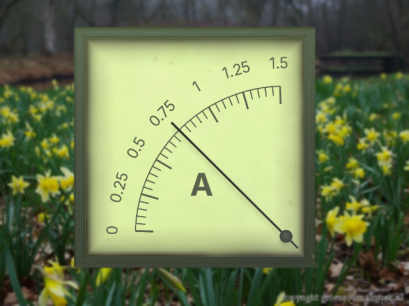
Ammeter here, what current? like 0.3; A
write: 0.75; A
